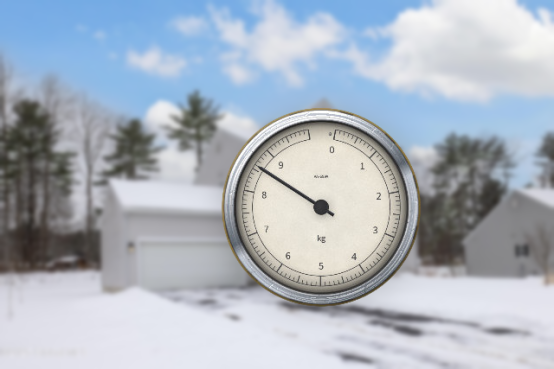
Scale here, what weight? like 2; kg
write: 8.6; kg
